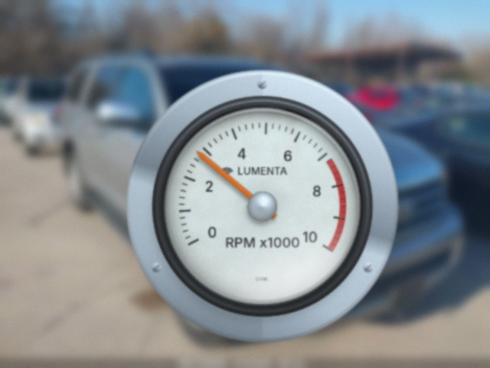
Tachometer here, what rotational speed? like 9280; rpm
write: 2800; rpm
